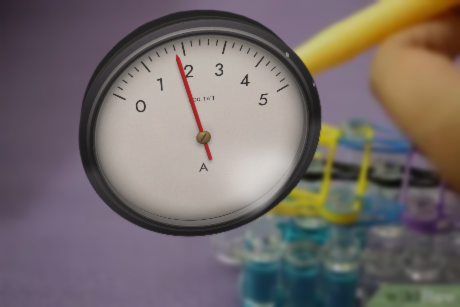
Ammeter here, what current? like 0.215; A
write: 1.8; A
